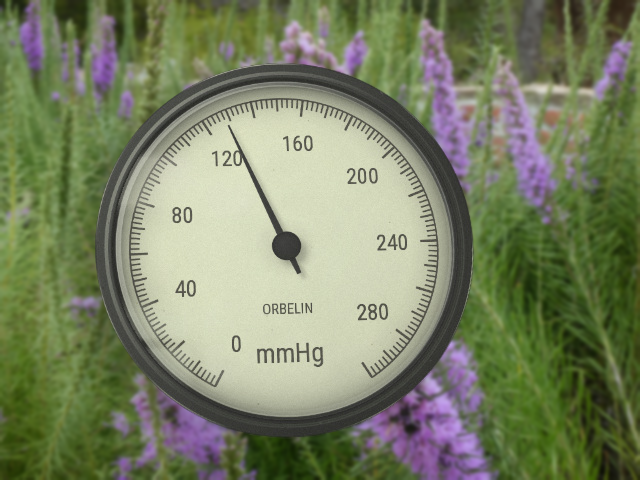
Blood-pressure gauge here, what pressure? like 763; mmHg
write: 128; mmHg
